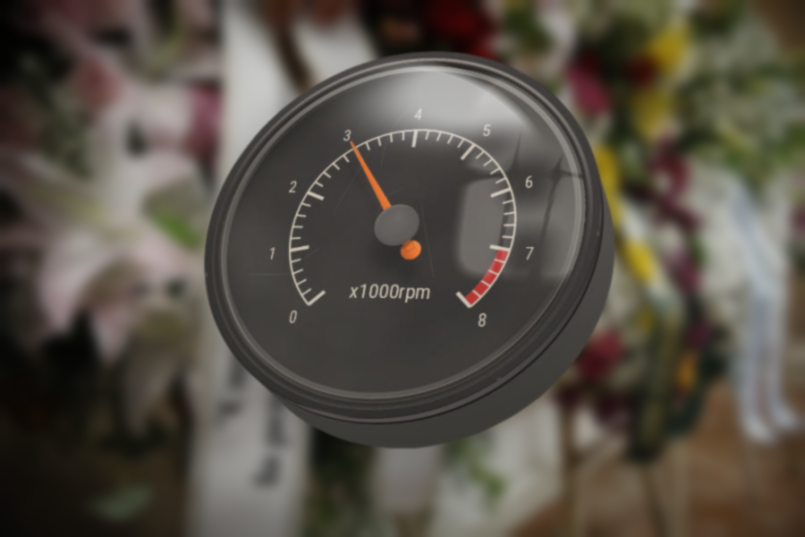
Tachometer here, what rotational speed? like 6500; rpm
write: 3000; rpm
